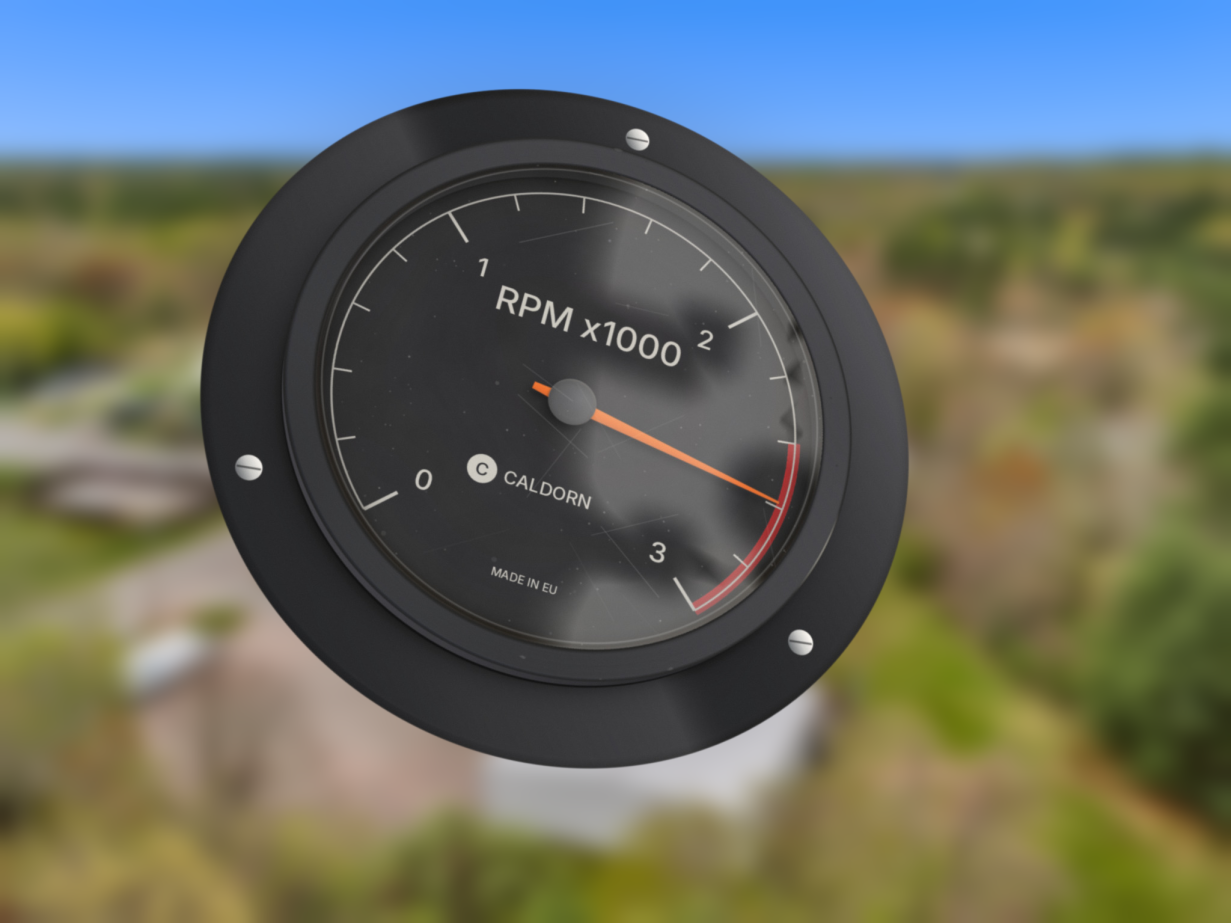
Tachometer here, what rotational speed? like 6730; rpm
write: 2600; rpm
